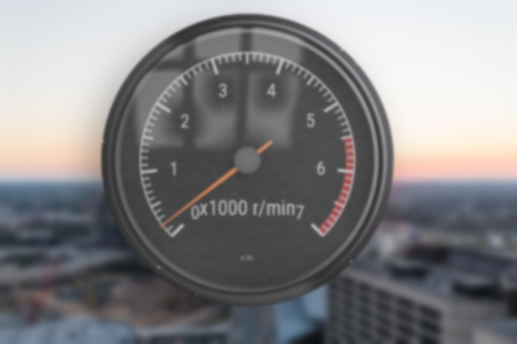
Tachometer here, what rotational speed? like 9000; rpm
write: 200; rpm
